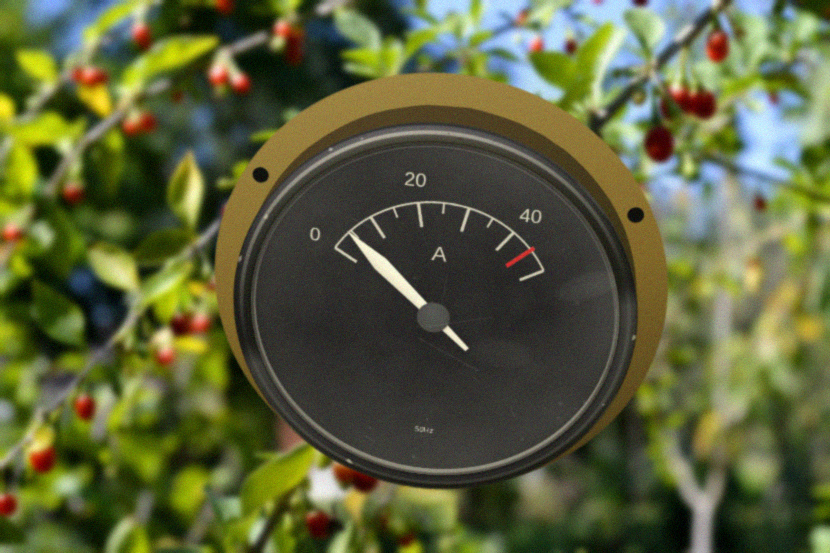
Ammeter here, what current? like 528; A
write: 5; A
